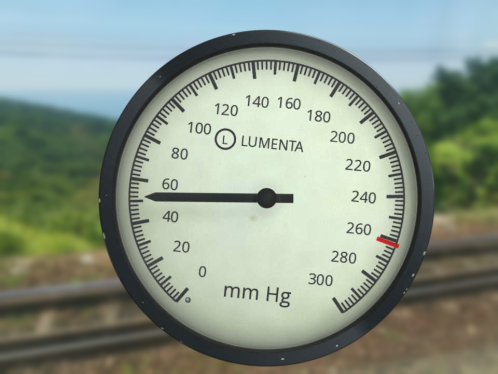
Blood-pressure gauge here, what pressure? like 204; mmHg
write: 52; mmHg
